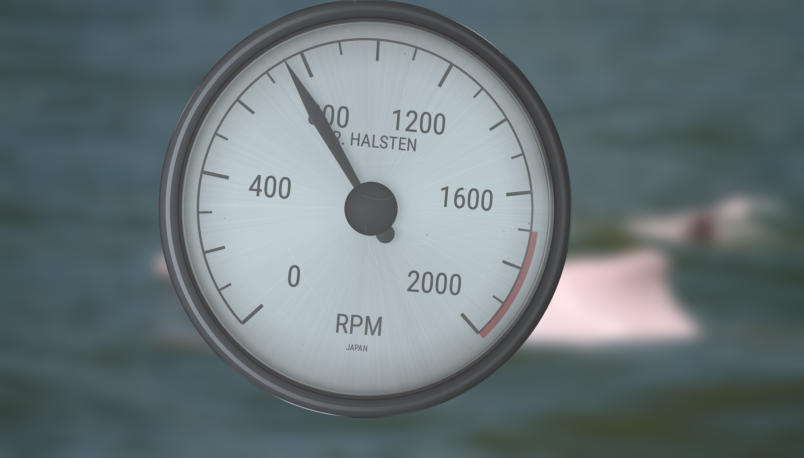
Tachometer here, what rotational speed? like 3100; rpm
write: 750; rpm
